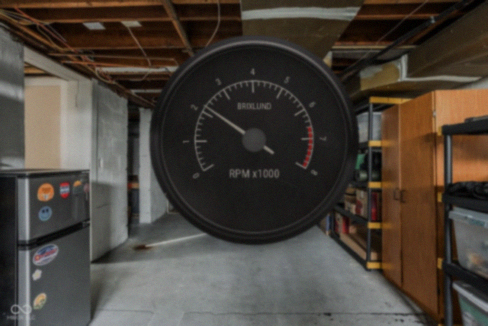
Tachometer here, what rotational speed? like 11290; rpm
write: 2200; rpm
